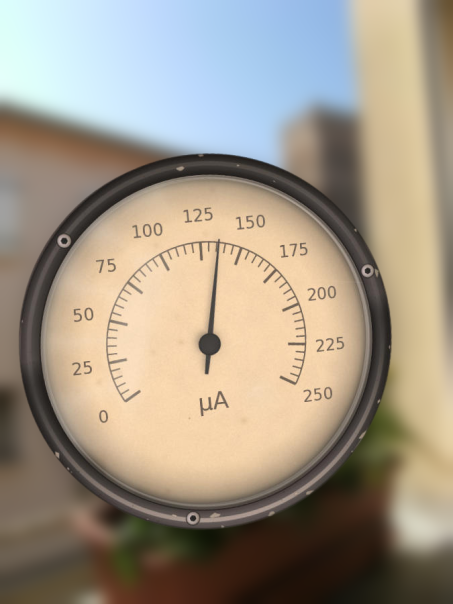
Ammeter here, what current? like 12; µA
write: 135; µA
